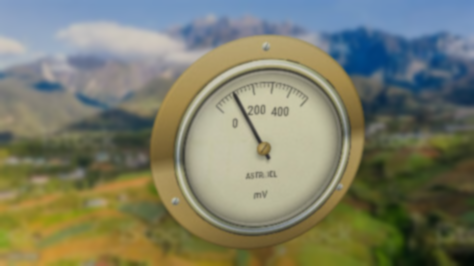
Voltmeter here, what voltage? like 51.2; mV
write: 100; mV
